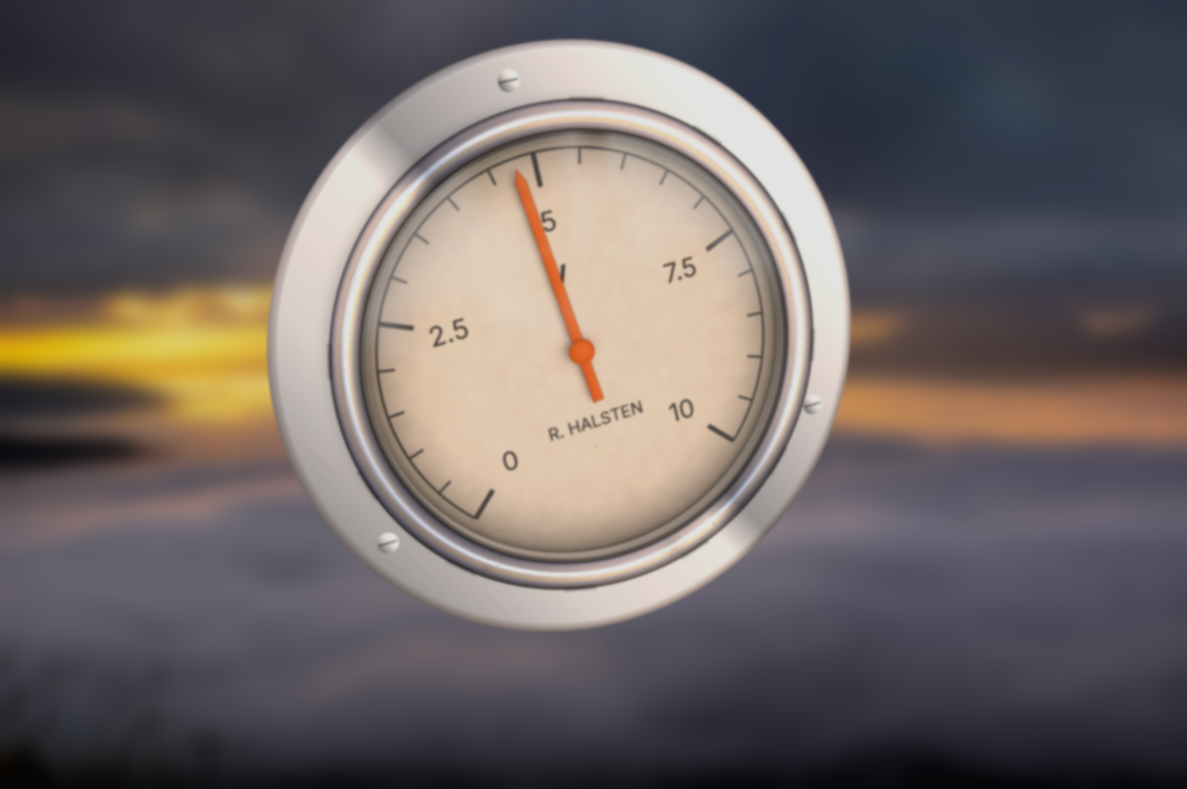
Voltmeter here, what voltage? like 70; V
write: 4.75; V
